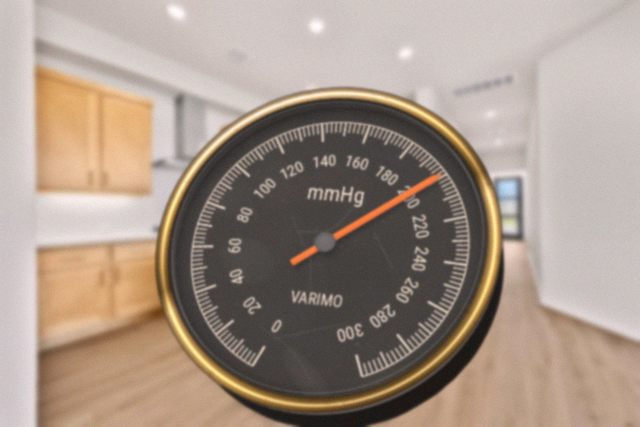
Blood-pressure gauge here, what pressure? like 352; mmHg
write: 200; mmHg
